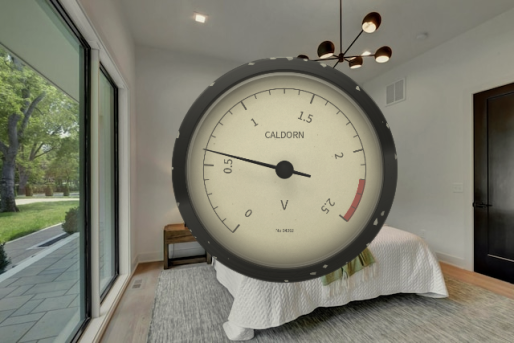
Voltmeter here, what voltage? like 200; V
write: 0.6; V
